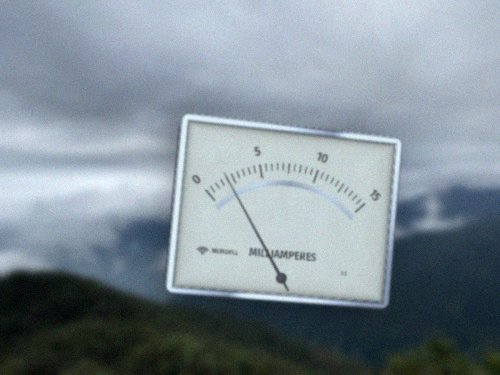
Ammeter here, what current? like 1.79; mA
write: 2; mA
